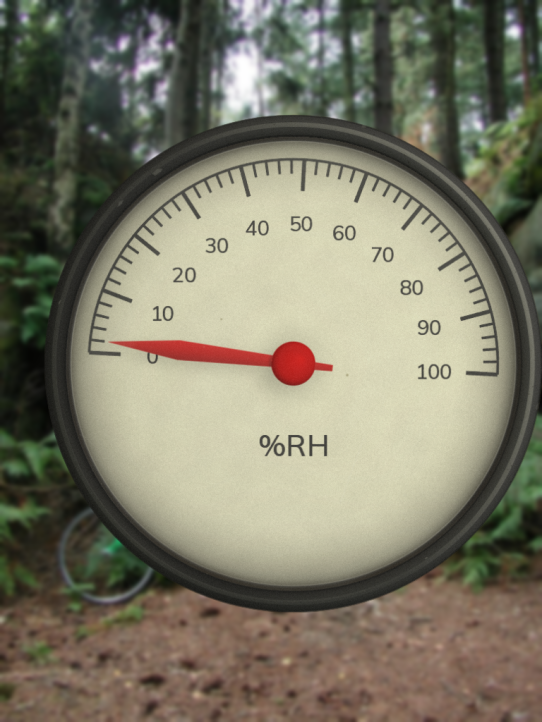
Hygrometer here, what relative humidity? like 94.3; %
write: 2; %
